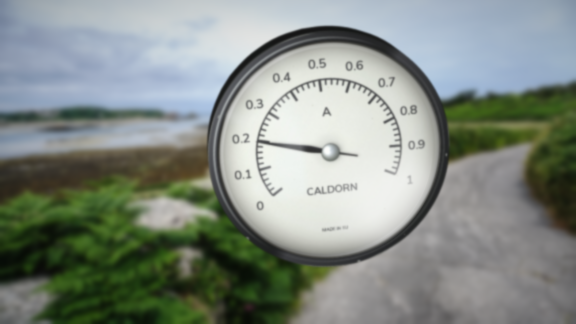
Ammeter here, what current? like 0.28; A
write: 0.2; A
